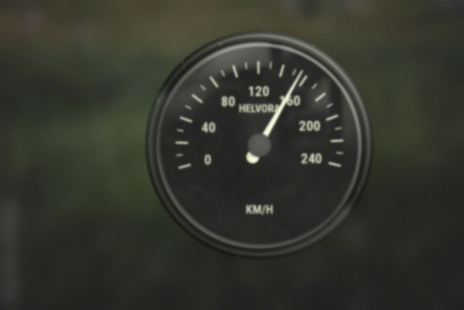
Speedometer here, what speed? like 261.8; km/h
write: 155; km/h
